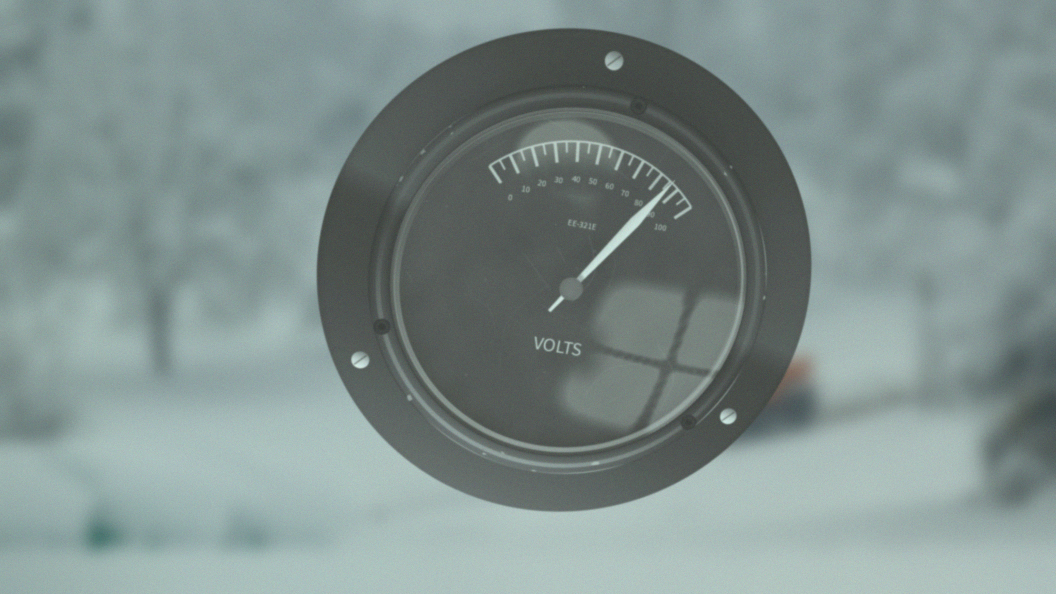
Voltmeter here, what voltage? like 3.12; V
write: 85; V
